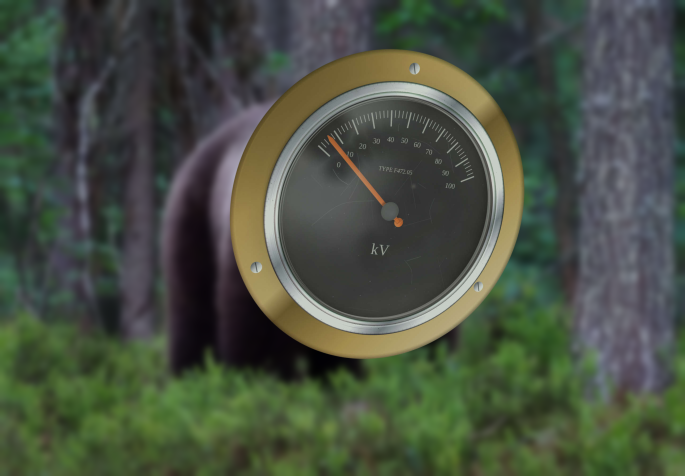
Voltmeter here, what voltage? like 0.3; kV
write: 6; kV
